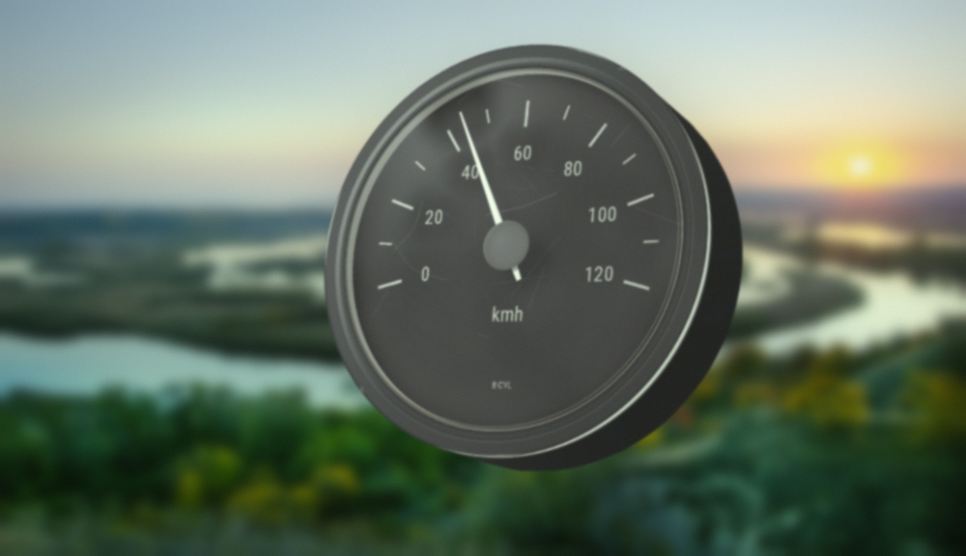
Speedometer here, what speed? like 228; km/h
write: 45; km/h
